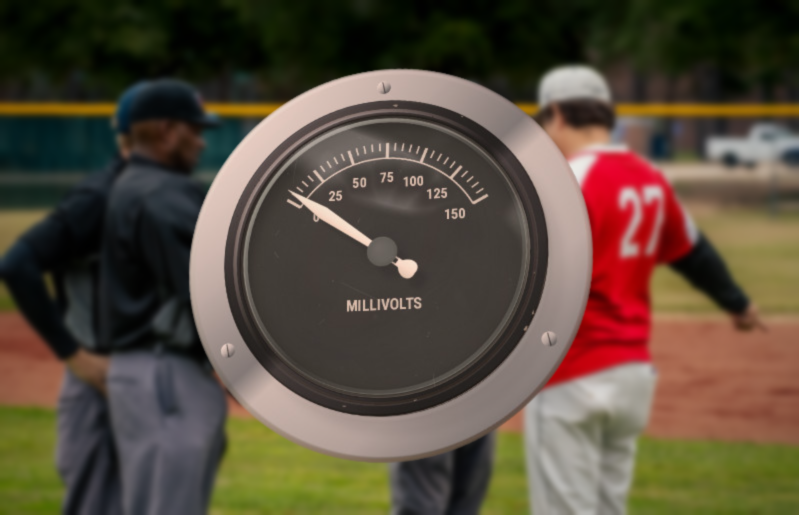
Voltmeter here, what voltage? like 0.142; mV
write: 5; mV
